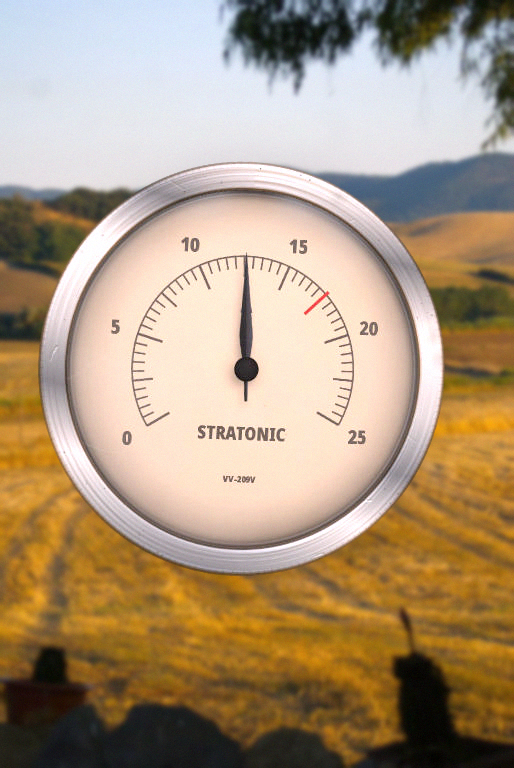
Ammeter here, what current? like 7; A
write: 12.5; A
